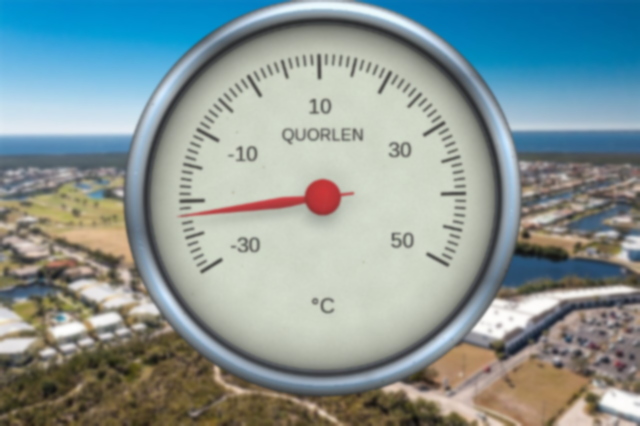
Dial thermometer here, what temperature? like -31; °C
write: -22; °C
